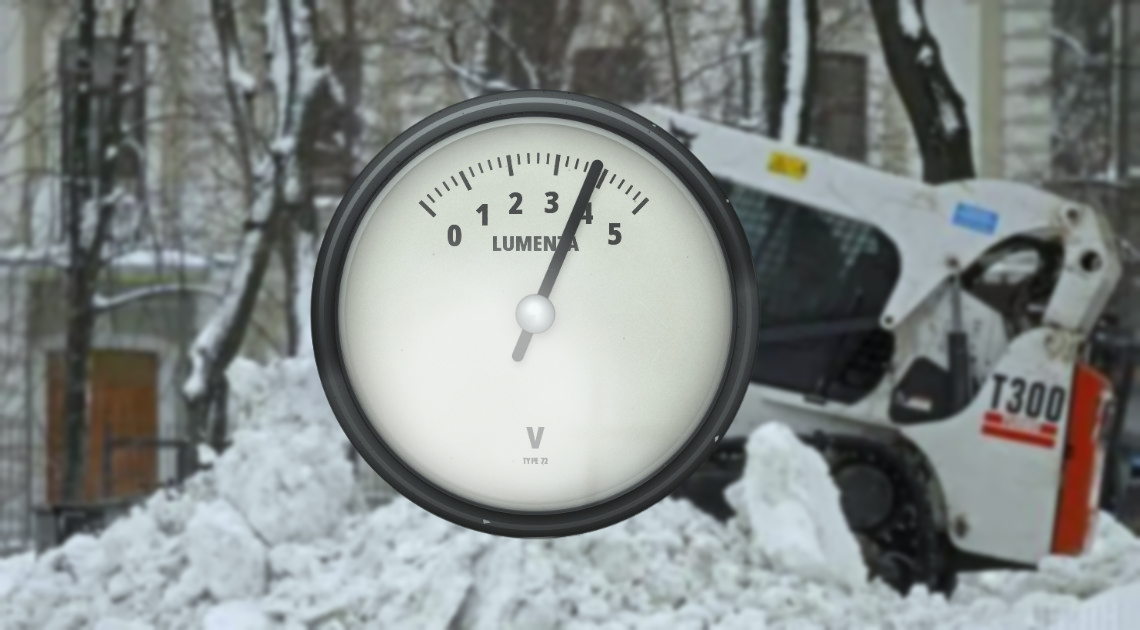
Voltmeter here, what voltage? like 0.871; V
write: 3.8; V
